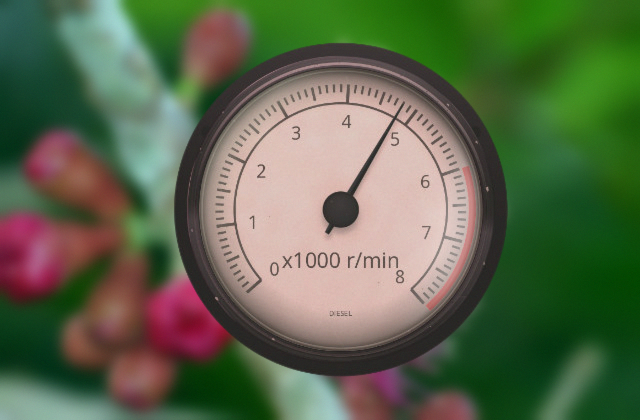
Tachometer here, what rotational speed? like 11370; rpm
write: 4800; rpm
